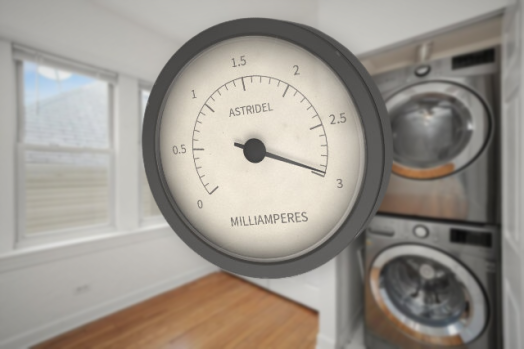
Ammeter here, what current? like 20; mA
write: 2.95; mA
